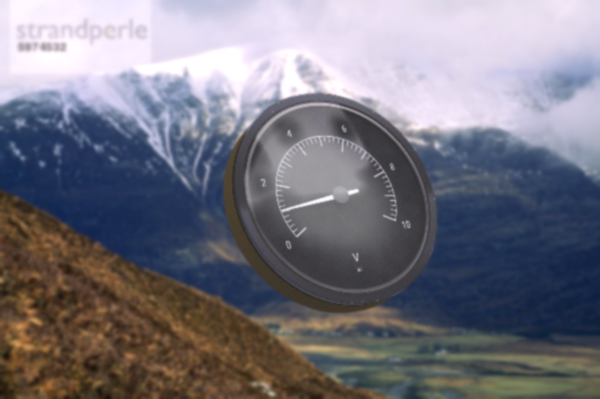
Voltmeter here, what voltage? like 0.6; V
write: 1; V
